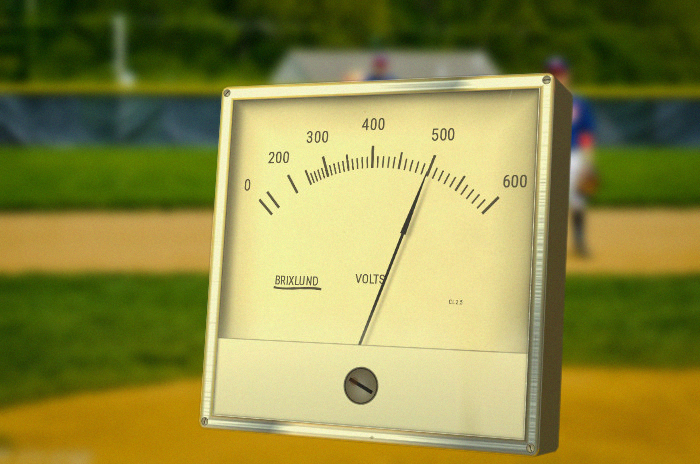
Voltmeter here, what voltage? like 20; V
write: 500; V
